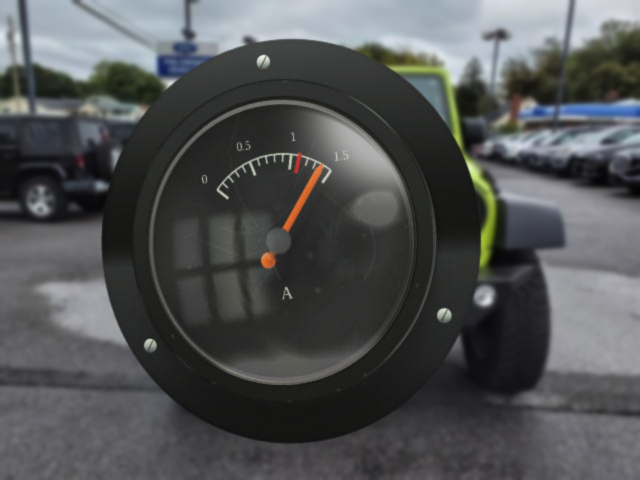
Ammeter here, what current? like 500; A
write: 1.4; A
